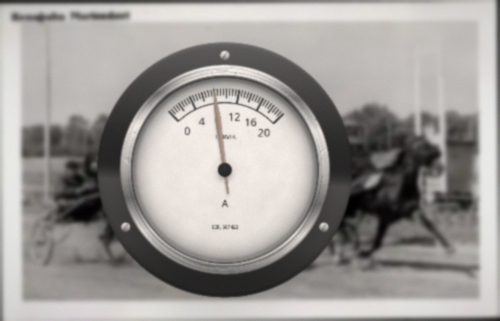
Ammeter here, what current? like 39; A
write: 8; A
